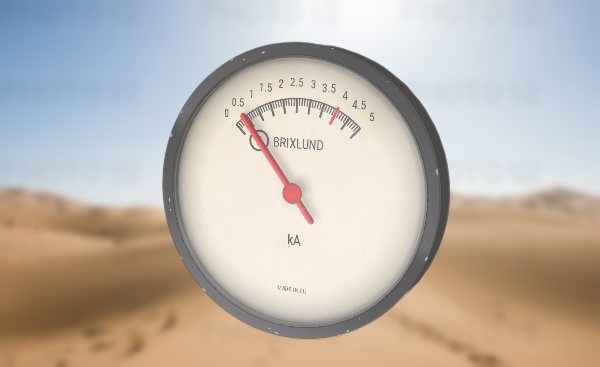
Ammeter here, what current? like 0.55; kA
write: 0.5; kA
